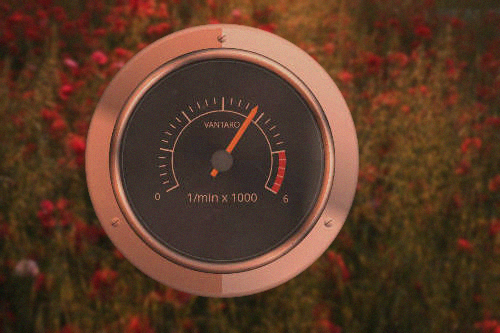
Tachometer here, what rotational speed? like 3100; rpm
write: 3800; rpm
